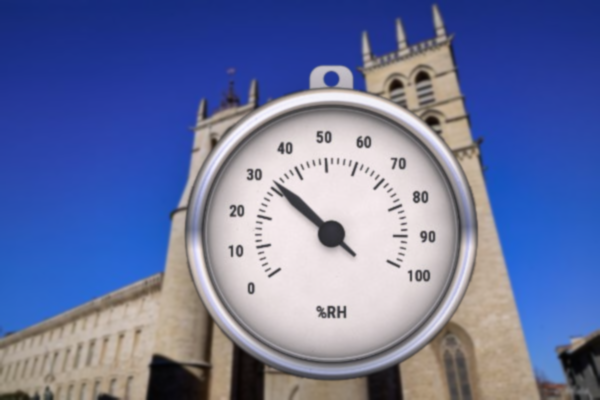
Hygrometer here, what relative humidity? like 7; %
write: 32; %
